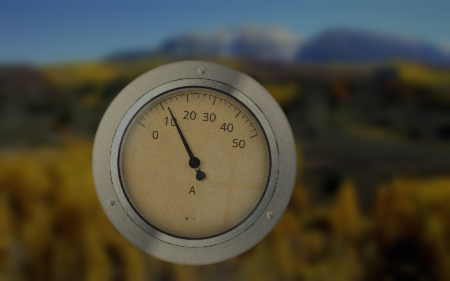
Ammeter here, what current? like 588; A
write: 12; A
